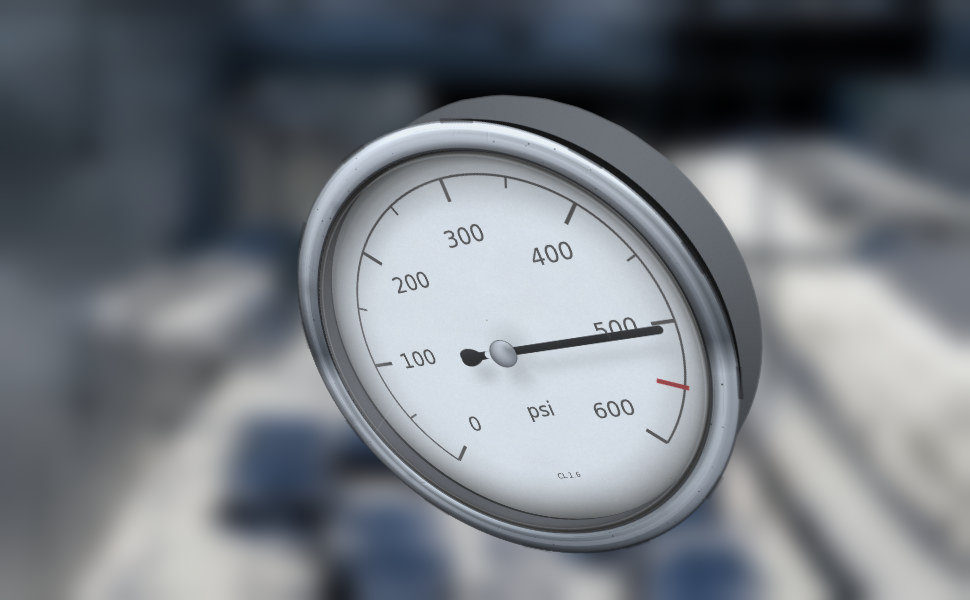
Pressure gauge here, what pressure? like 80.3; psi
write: 500; psi
